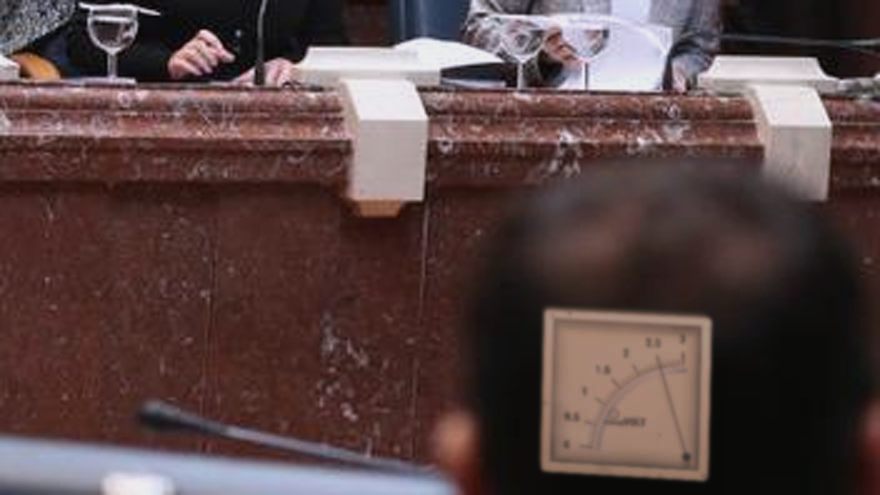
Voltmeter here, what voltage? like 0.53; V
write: 2.5; V
